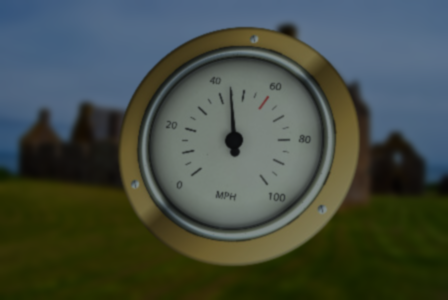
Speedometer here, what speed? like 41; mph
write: 45; mph
